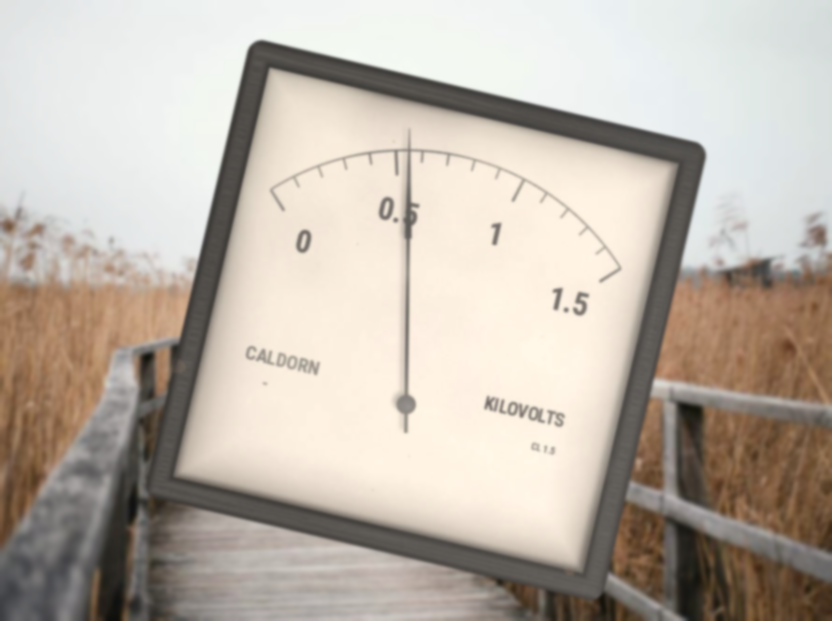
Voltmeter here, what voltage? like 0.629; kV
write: 0.55; kV
